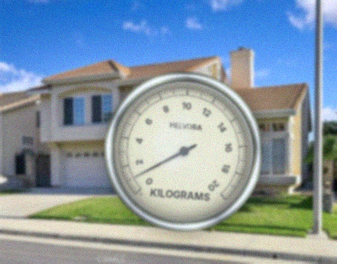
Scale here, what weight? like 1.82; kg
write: 1; kg
